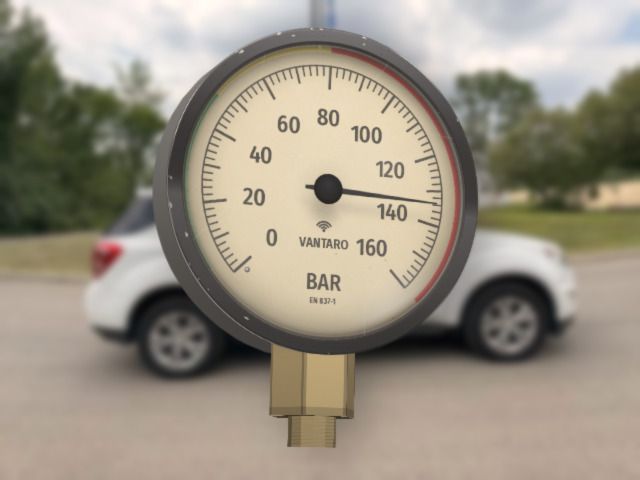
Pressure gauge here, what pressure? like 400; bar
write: 134; bar
